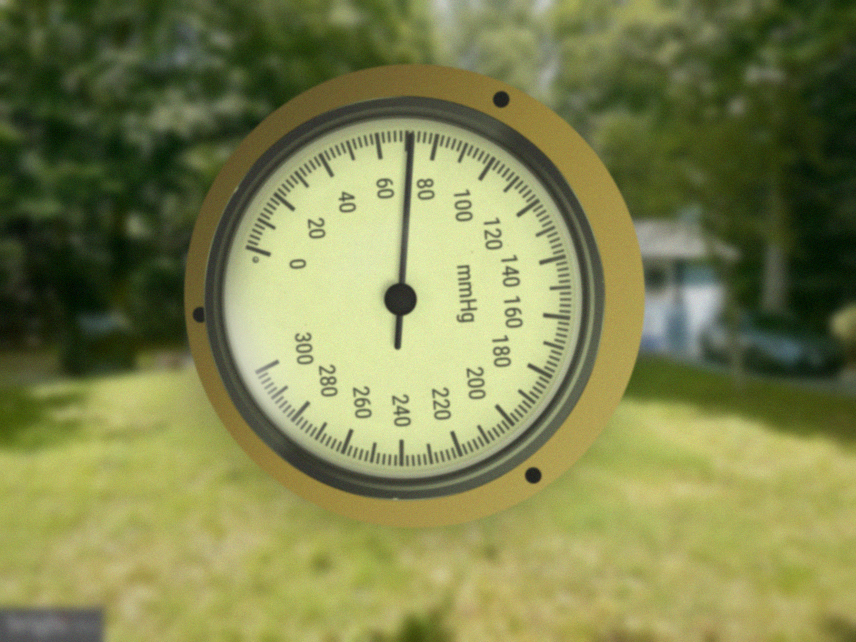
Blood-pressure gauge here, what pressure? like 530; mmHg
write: 72; mmHg
